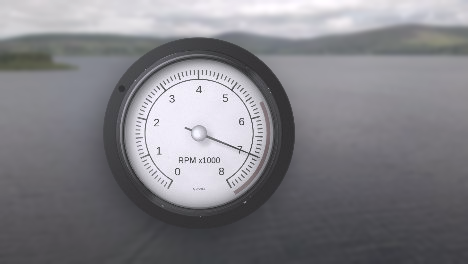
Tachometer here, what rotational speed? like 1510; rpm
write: 7000; rpm
